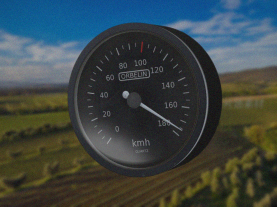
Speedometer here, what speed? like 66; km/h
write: 175; km/h
